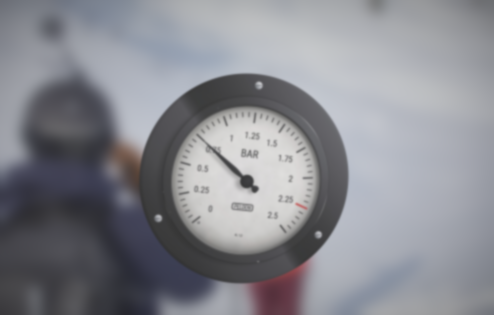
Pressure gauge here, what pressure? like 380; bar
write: 0.75; bar
